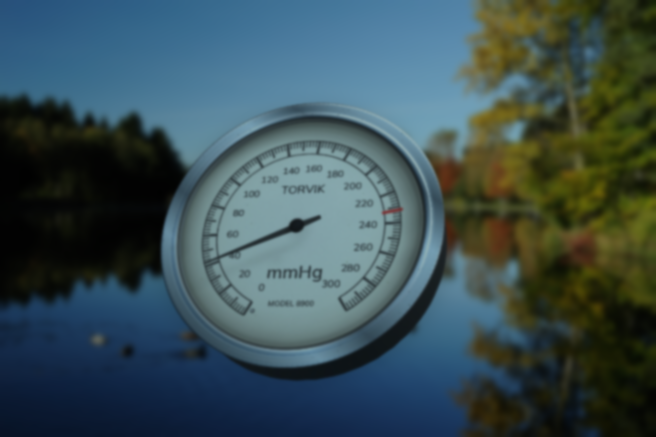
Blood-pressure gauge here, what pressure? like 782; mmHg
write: 40; mmHg
